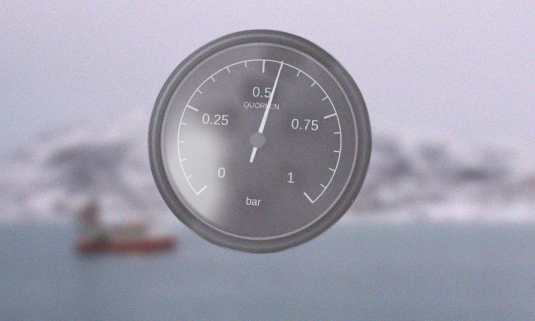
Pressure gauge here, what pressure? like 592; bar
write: 0.55; bar
